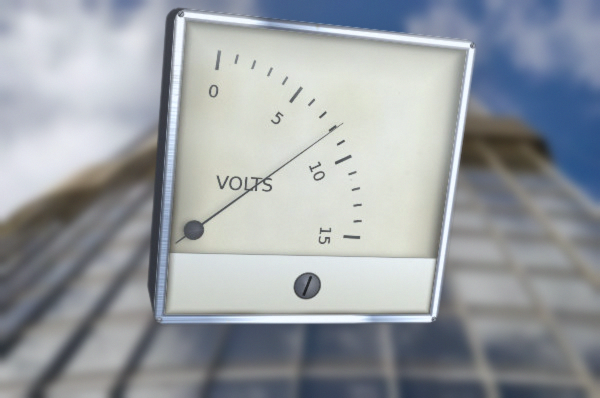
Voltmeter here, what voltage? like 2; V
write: 8; V
